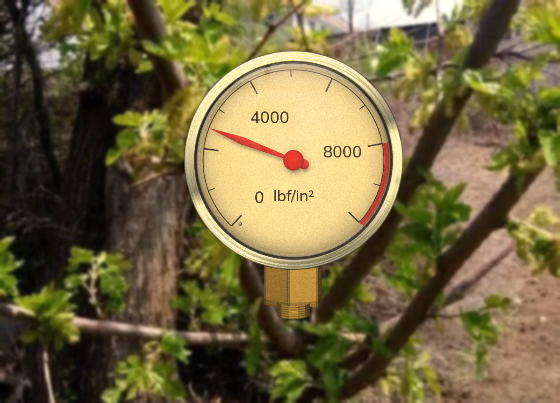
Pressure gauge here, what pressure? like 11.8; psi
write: 2500; psi
